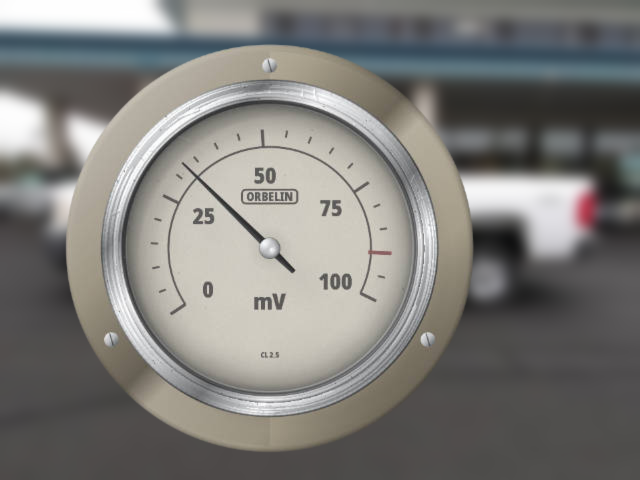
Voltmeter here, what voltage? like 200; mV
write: 32.5; mV
